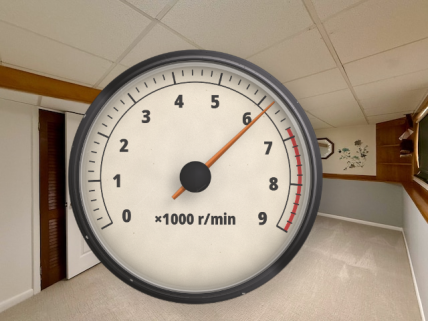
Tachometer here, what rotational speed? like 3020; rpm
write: 6200; rpm
